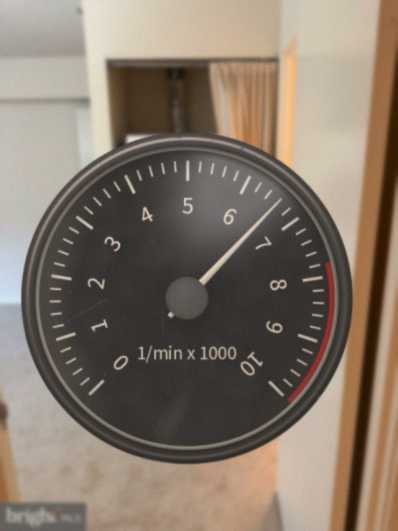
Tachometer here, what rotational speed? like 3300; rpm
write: 6600; rpm
